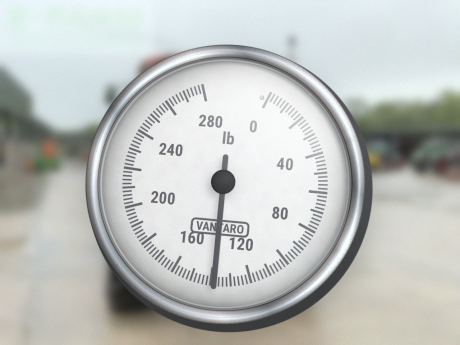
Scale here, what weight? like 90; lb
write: 138; lb
